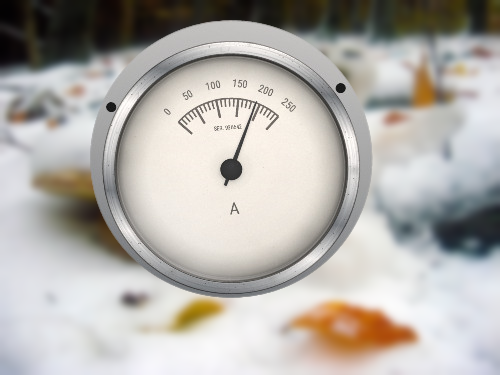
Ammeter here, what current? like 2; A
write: 190; A
